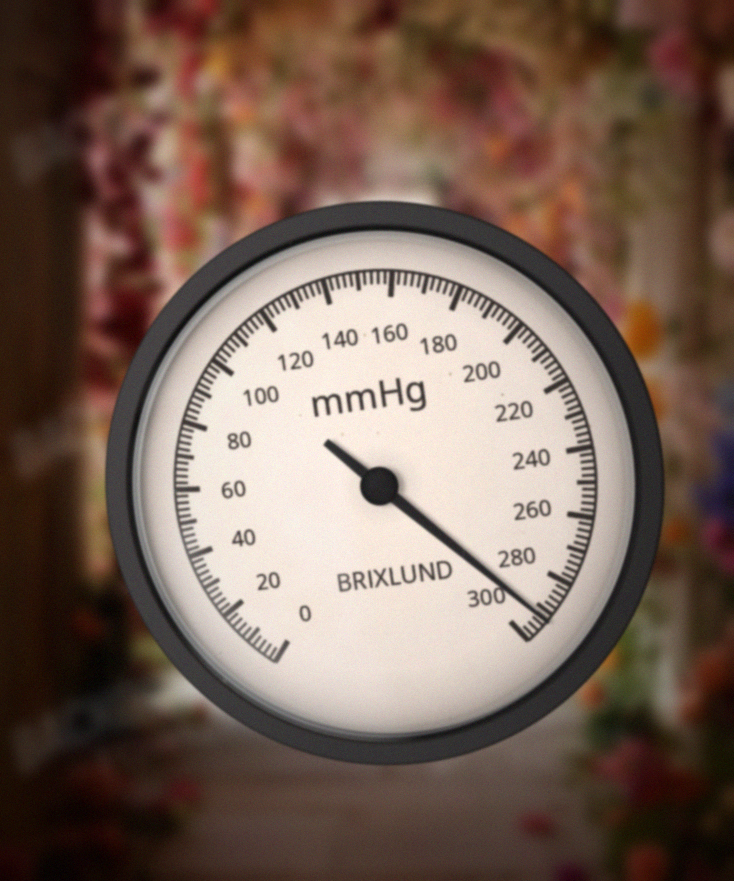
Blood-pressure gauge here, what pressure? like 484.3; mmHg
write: 292; mmHg
